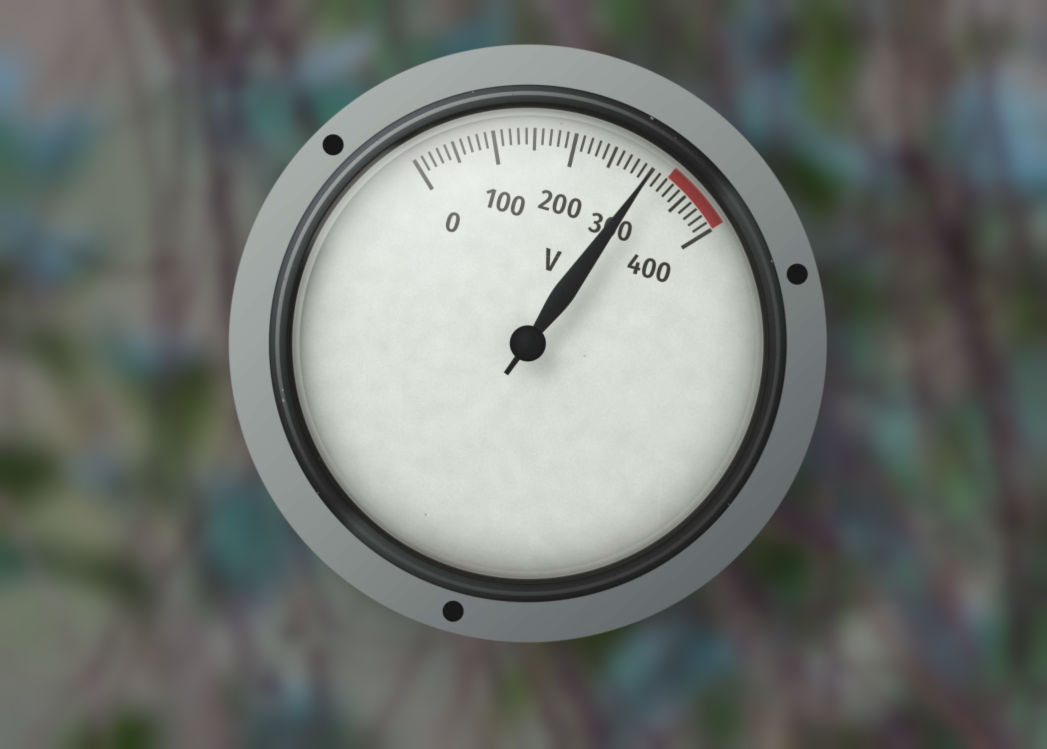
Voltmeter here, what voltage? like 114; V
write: 300; V
